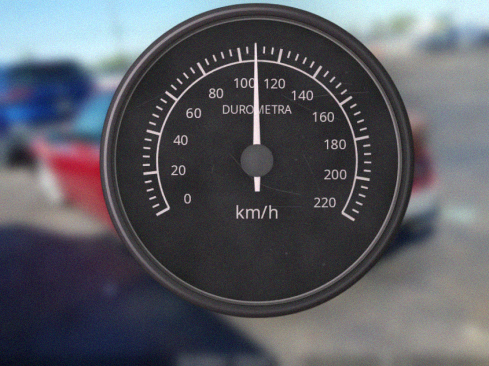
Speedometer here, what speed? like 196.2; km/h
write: 108; km/h
